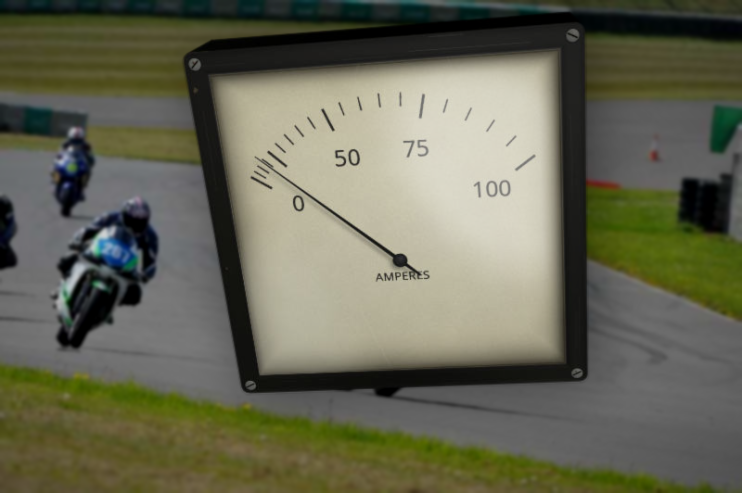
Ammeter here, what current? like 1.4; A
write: 20; A
